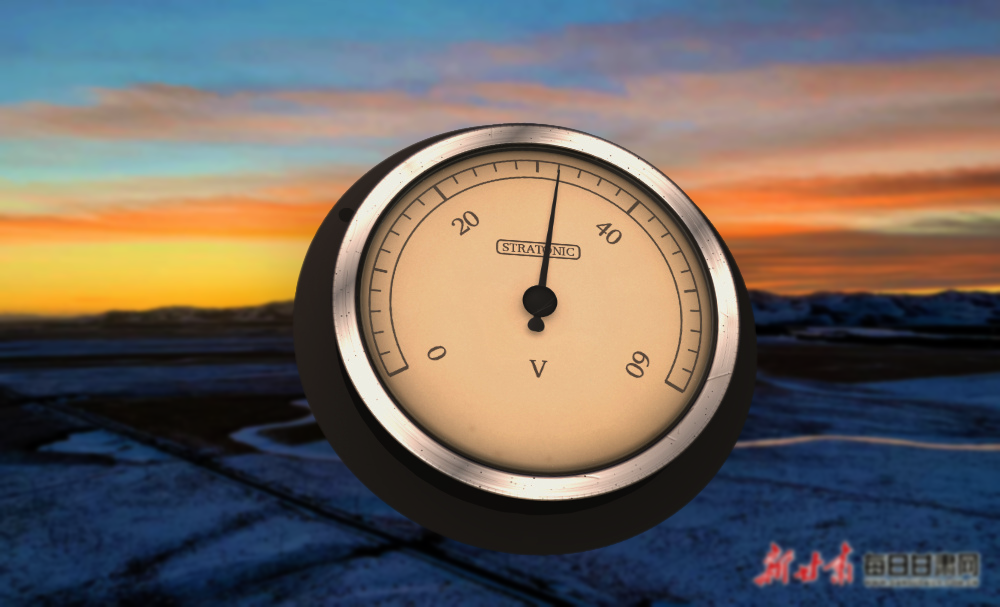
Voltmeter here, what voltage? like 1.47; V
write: 32; V
